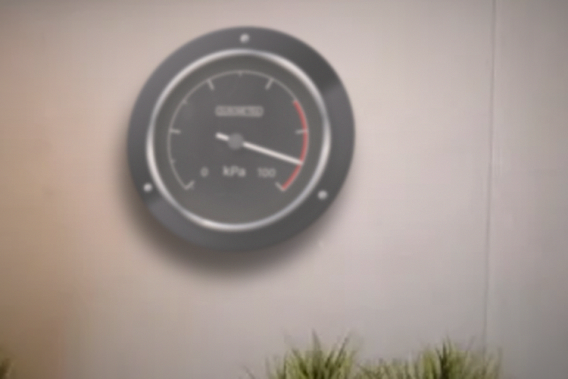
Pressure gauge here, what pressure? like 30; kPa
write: 90; kPa
